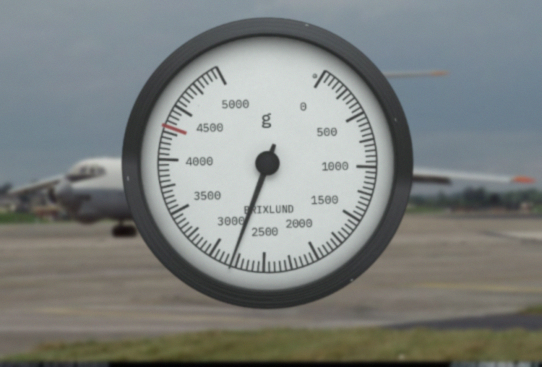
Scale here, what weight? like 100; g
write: 2800; g
